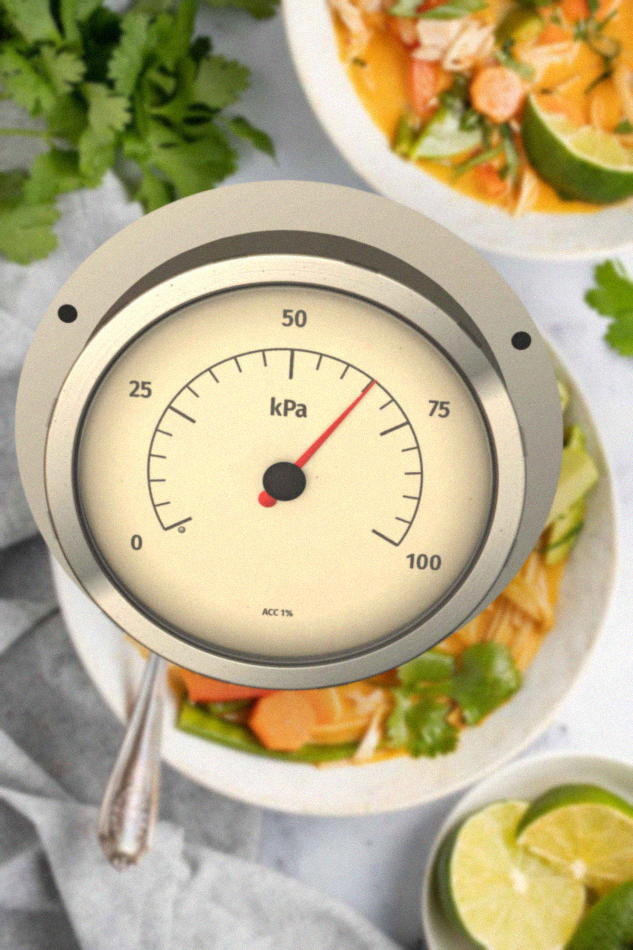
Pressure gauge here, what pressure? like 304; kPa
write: 65; kPa
